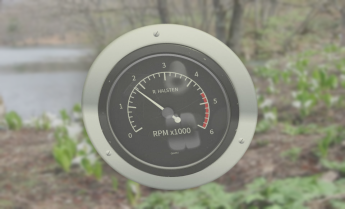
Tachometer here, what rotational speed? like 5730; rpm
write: 1800; rpm
